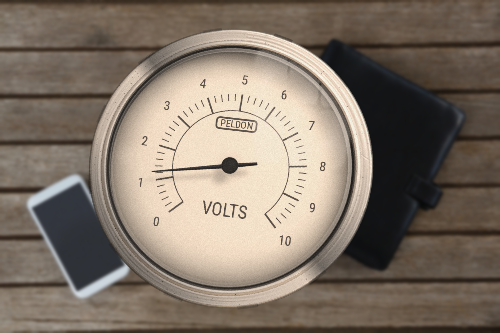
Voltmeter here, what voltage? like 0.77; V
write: 1.2; V
